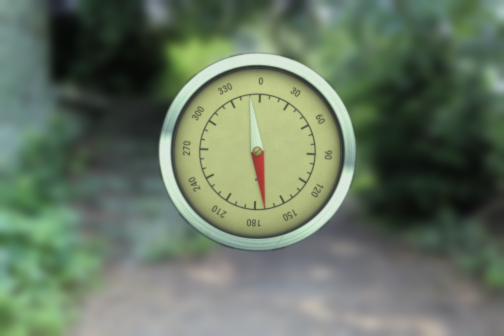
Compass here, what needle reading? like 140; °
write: 170; °
